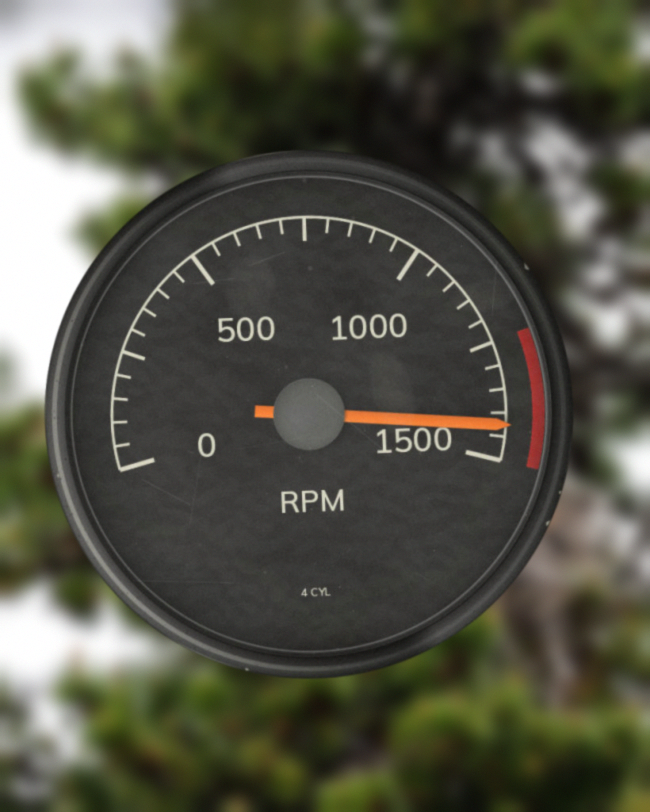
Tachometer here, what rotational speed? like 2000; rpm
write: 1425; rpm
